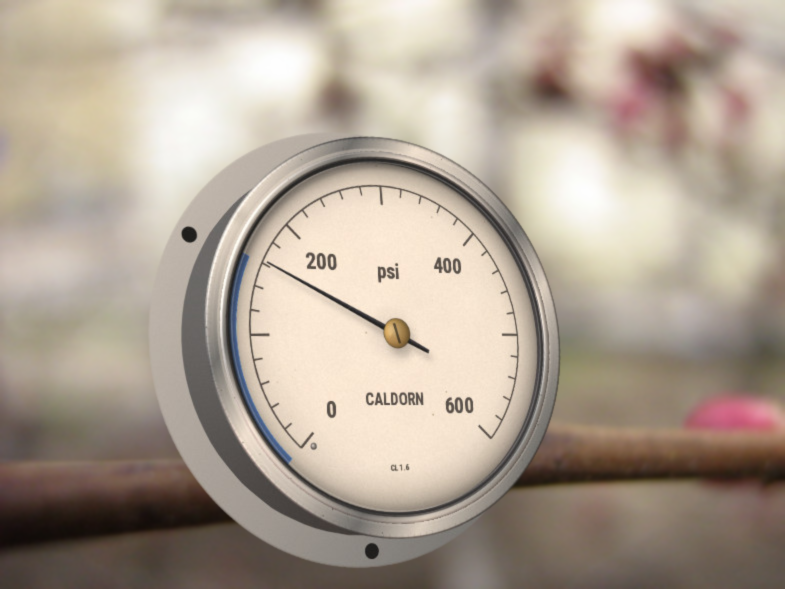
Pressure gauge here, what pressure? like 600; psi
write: 160; psi
